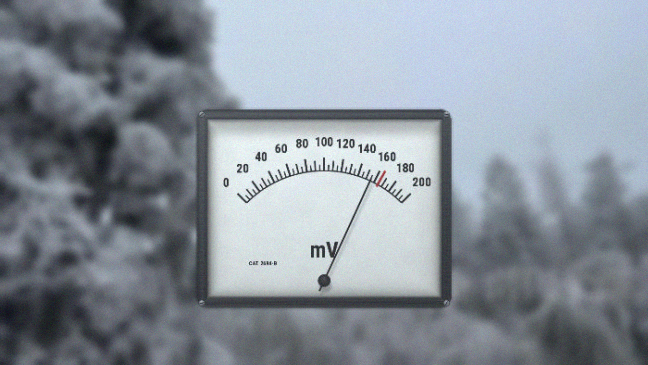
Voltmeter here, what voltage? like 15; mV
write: 155; mV
